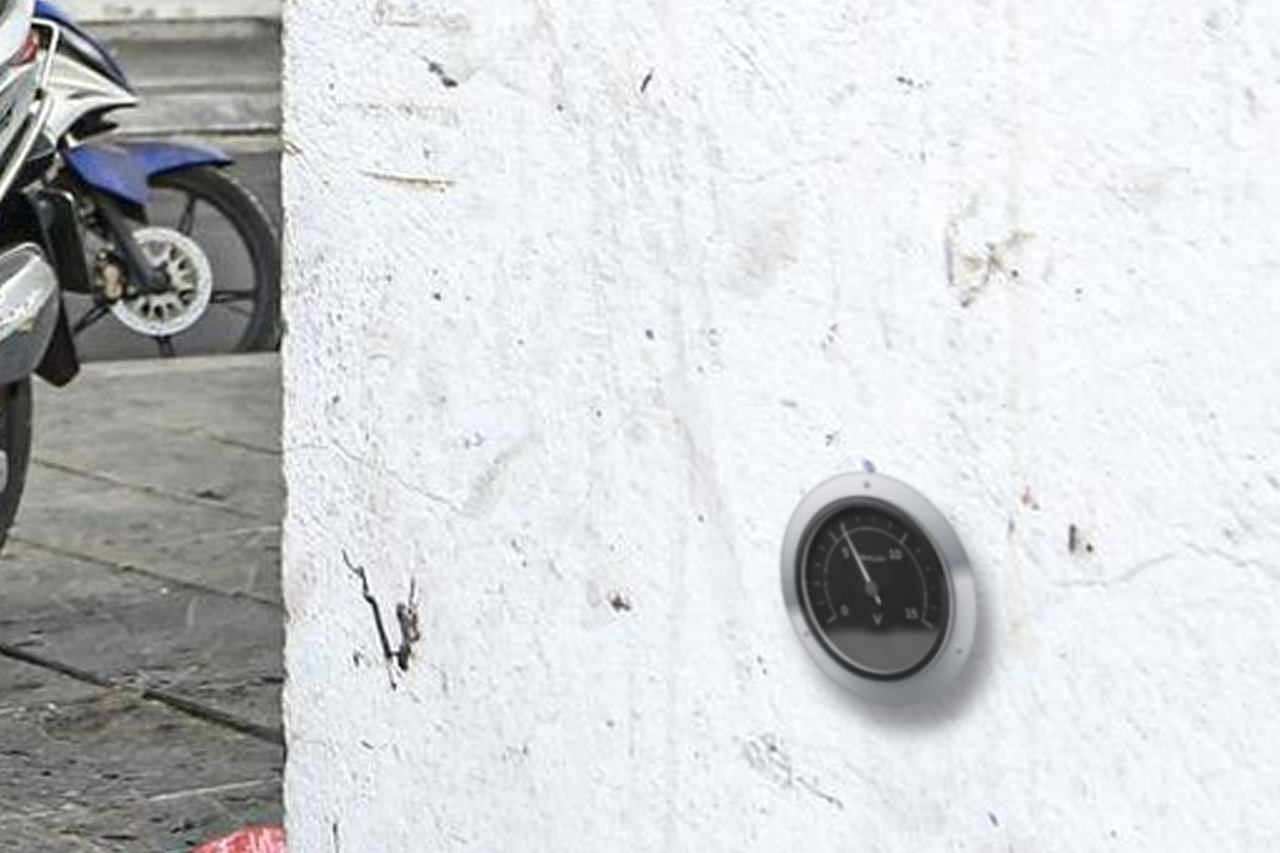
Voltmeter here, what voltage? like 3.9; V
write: 6; V
